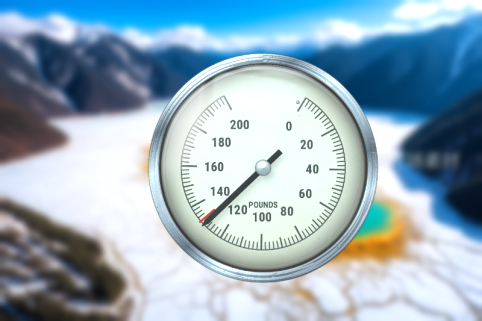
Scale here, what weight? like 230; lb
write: 130; lb
